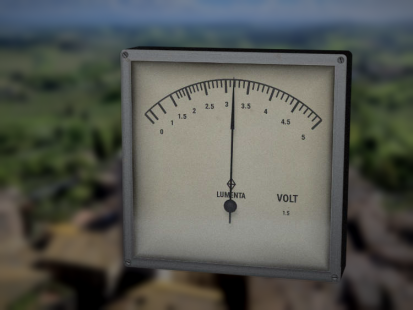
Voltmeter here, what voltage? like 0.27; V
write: 3.2; V
